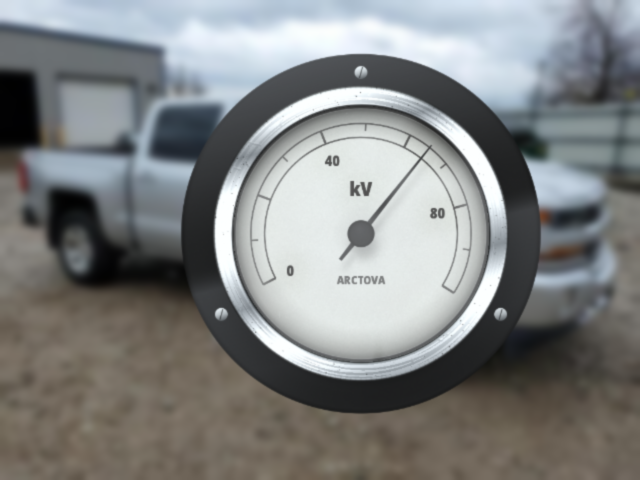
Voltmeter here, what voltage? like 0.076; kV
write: 65; kV
